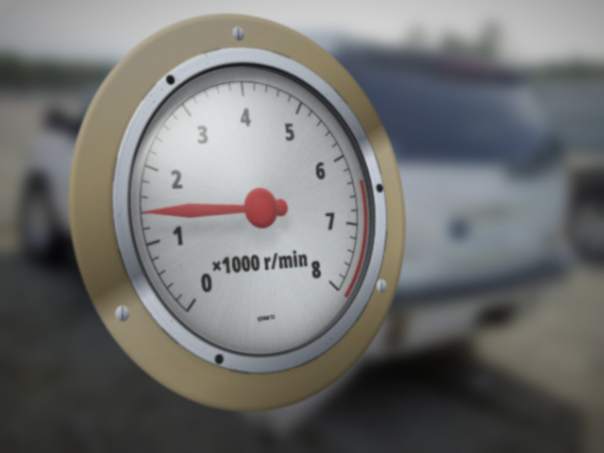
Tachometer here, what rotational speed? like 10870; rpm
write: 1400; rpm
